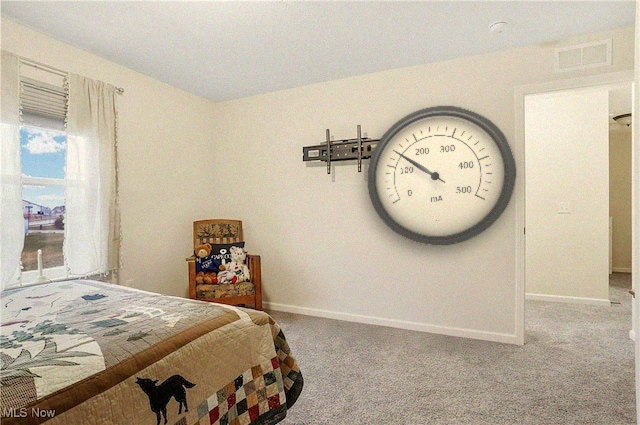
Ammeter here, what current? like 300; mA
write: 140; mA
